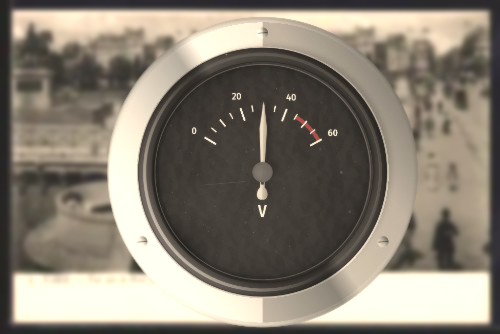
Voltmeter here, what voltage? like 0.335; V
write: 30; V
